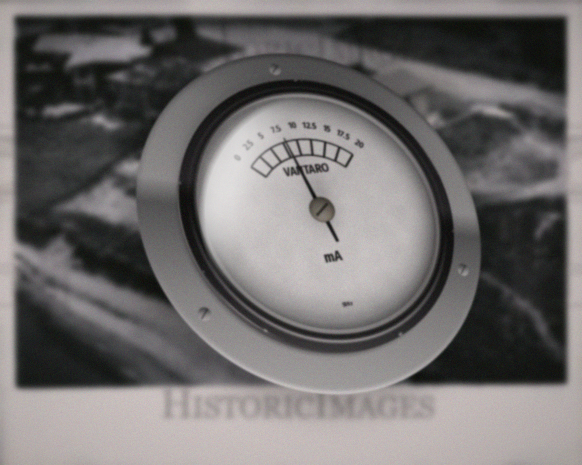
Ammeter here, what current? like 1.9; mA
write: 7.5; mA
